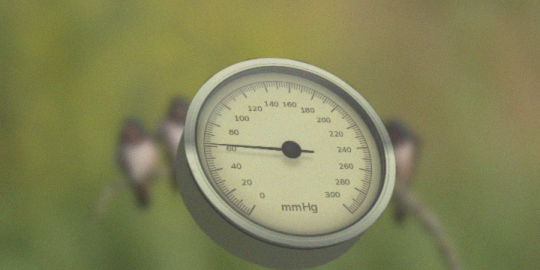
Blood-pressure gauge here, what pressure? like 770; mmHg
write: 60; mmHg
